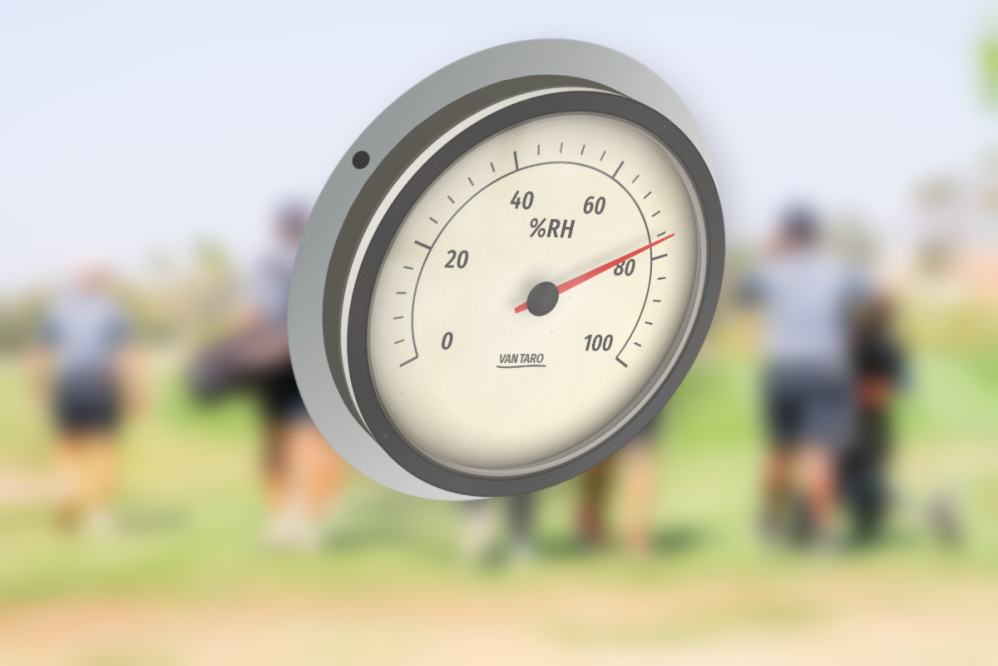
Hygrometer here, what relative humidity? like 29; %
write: 76; %
